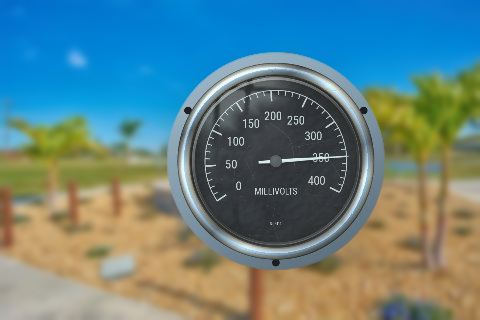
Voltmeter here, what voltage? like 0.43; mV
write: 350; mV
